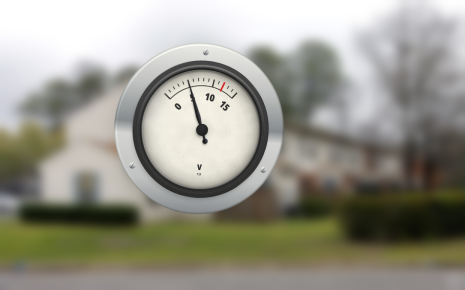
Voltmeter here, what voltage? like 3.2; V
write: 5; V
